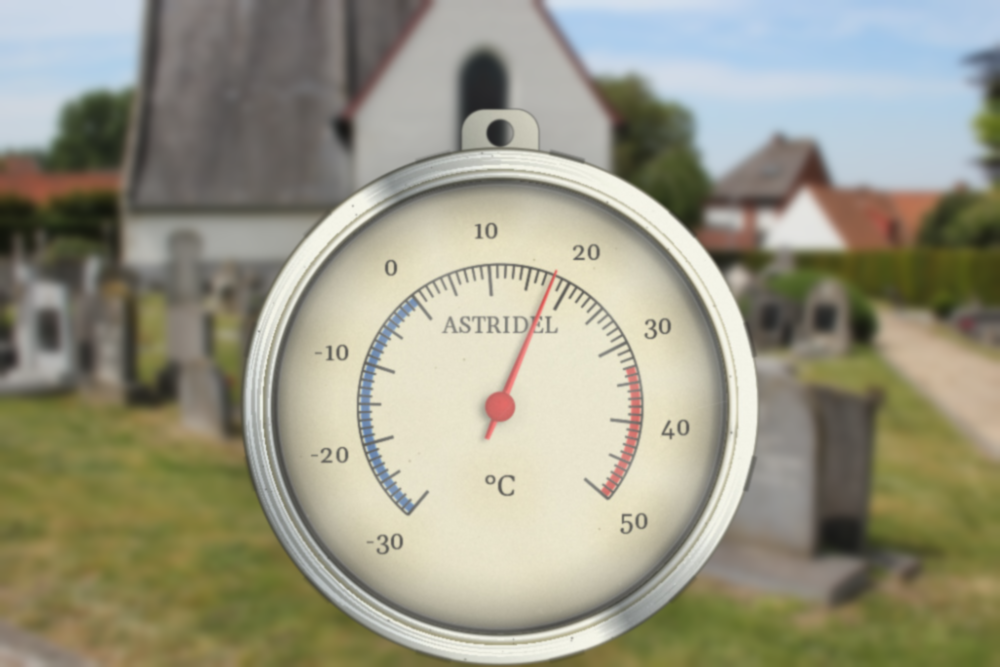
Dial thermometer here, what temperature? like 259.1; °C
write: 18; °C
